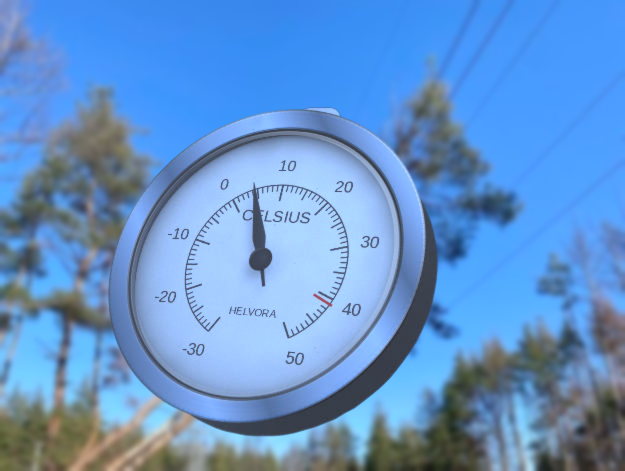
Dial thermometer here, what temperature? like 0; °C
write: 5; °C
